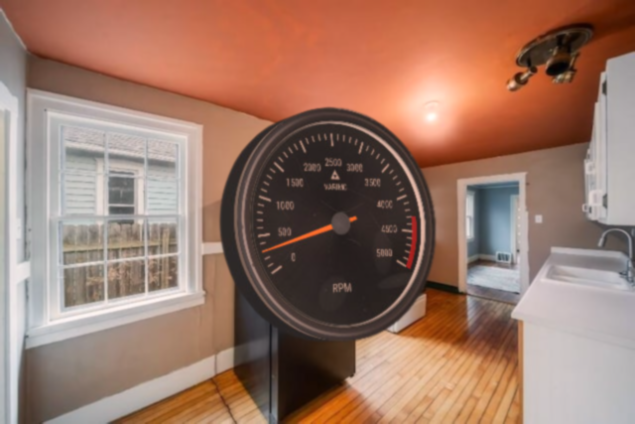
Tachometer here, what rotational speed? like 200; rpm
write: 300; rpm
